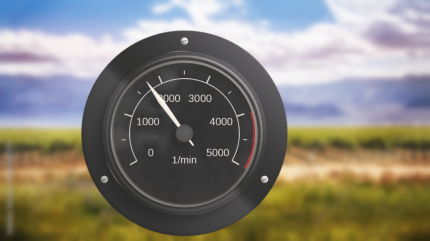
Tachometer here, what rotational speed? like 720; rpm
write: 1750; rpm
